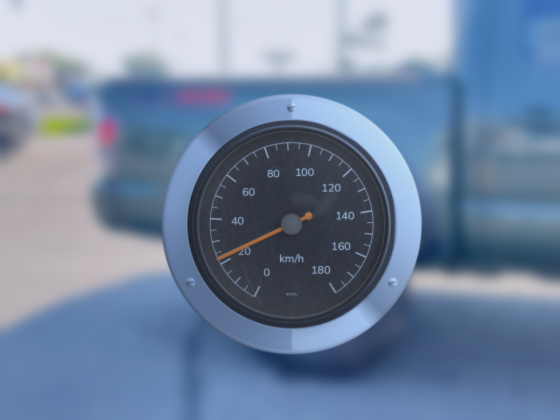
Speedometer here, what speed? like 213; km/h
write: 22.5; km/h
